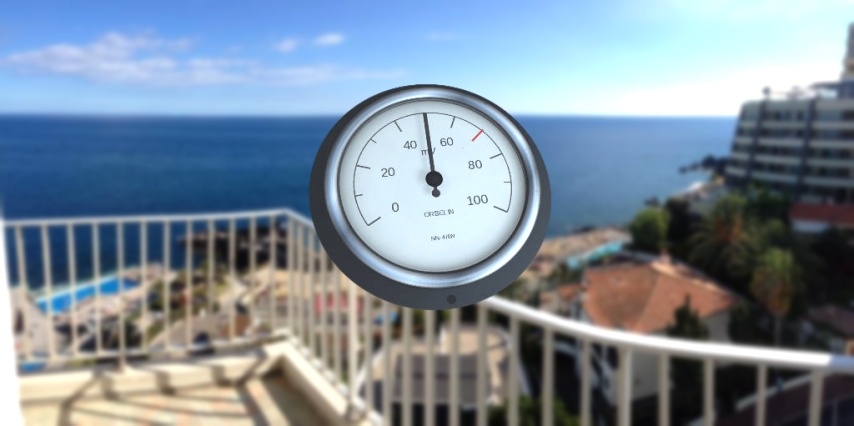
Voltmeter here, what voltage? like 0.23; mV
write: 50; mV
